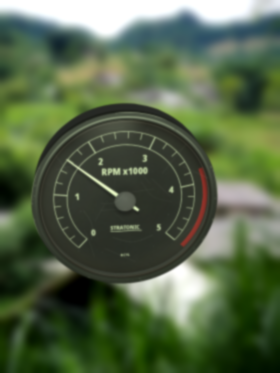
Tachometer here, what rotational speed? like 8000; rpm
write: 1600; rpm
